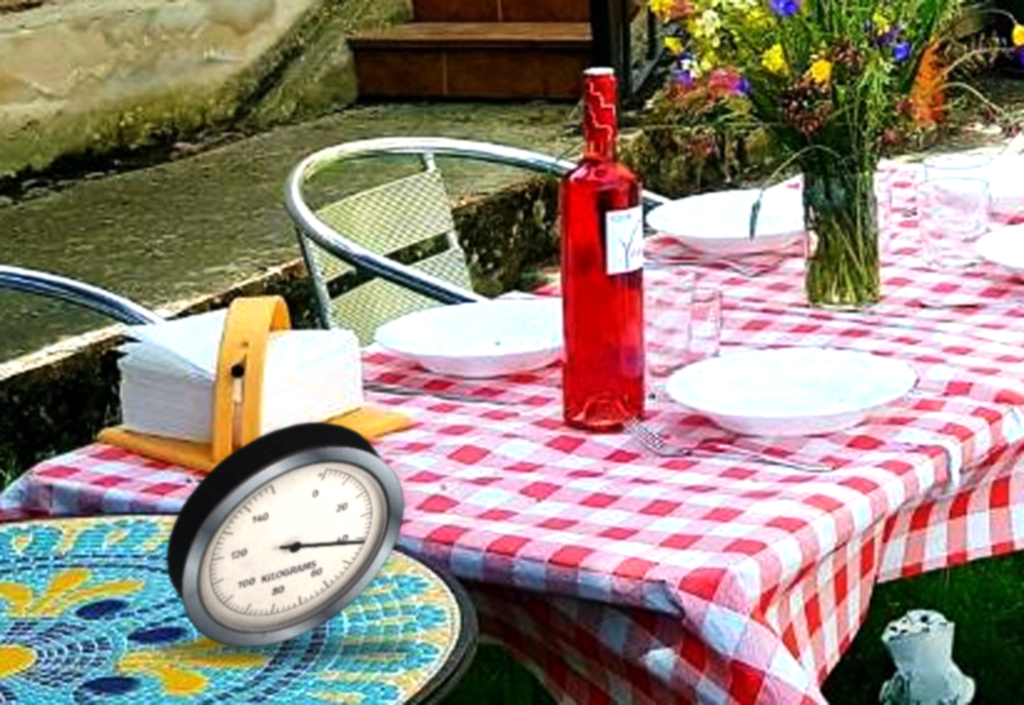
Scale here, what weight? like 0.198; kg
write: 40; kg
